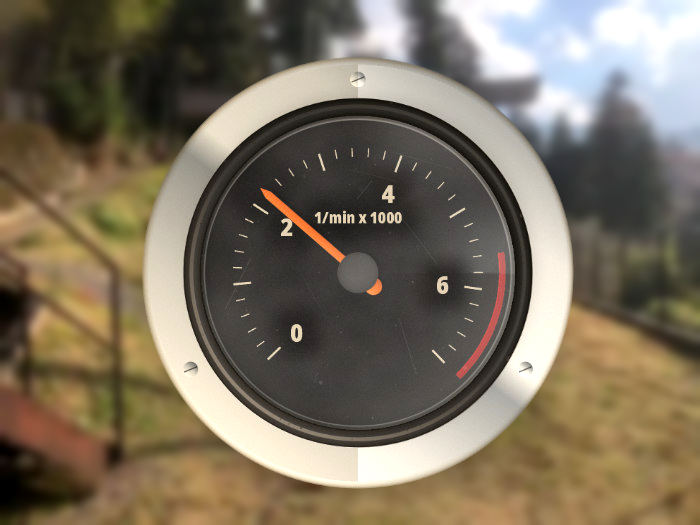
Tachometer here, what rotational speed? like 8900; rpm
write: 2200; rpm
